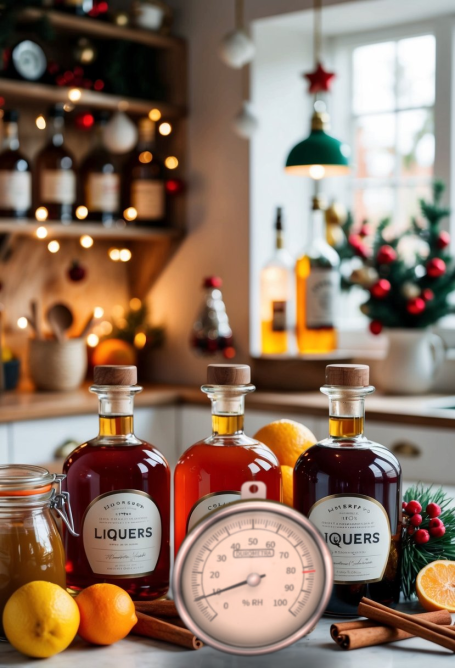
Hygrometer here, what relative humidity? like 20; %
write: 10; %
